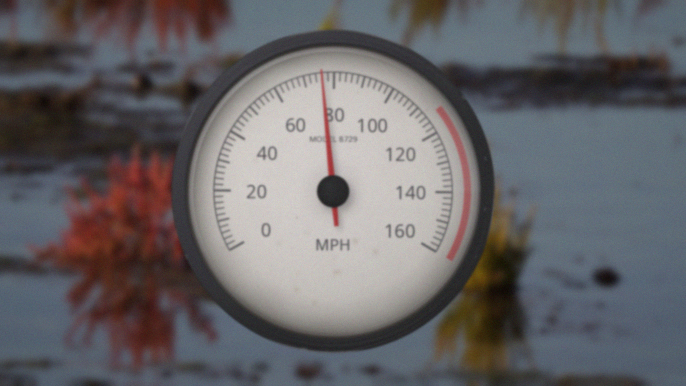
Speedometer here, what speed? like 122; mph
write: 76; mph
